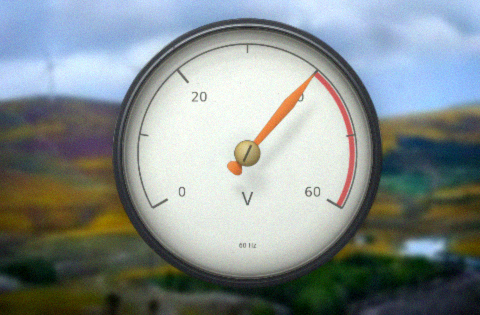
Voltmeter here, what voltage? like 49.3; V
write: 40; V
